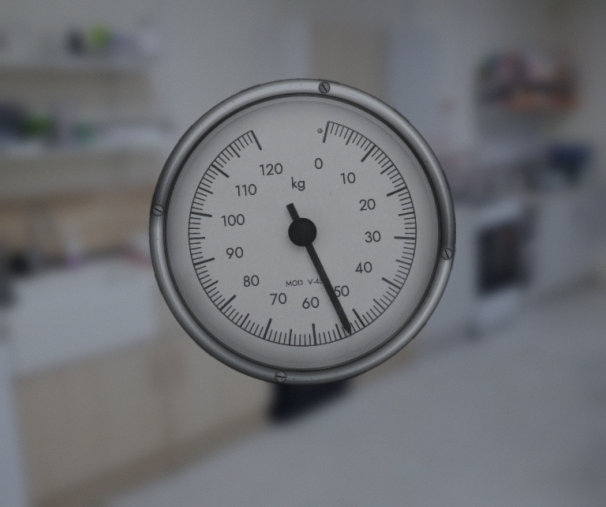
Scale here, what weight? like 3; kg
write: 53; kg
